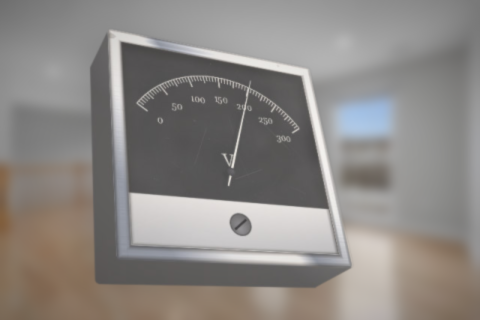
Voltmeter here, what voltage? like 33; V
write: 200; V
